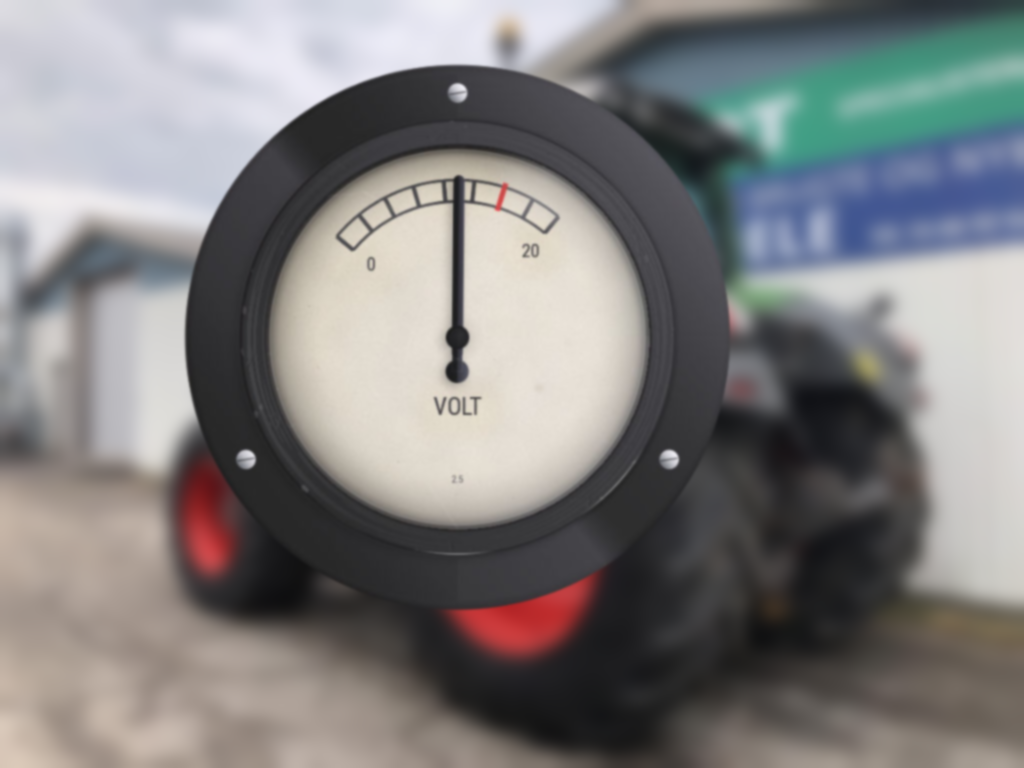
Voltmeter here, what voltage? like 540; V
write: 11.25; V
